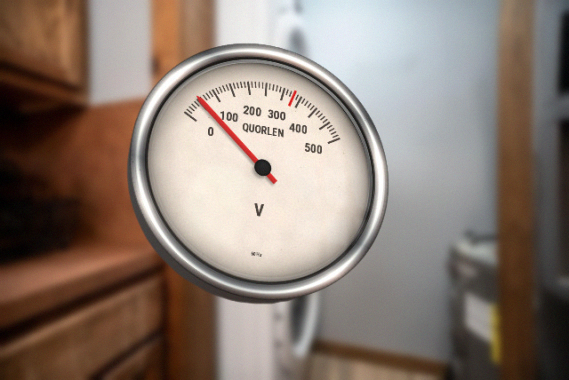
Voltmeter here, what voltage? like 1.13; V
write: 50; V
